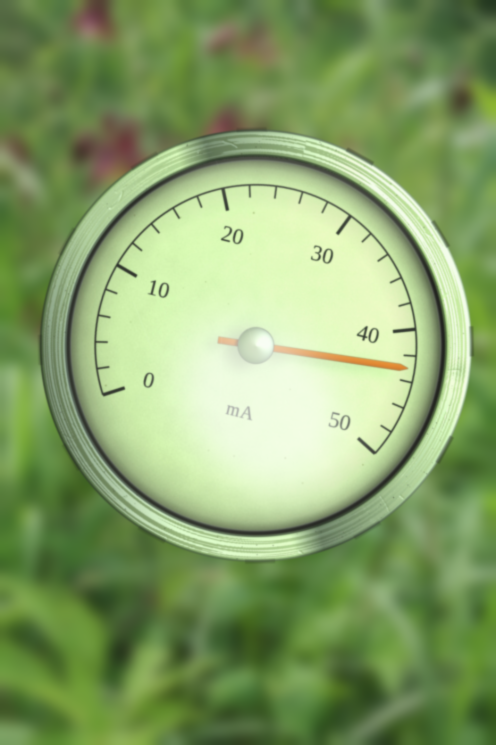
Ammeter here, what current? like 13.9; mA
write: 43; mA
